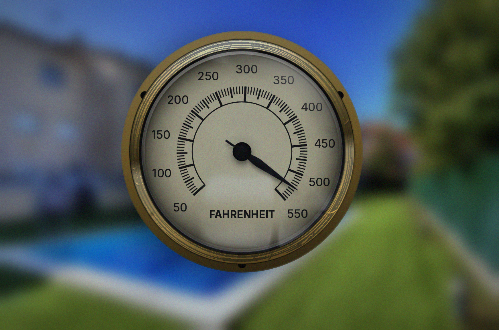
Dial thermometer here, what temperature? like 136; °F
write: 525; °F
